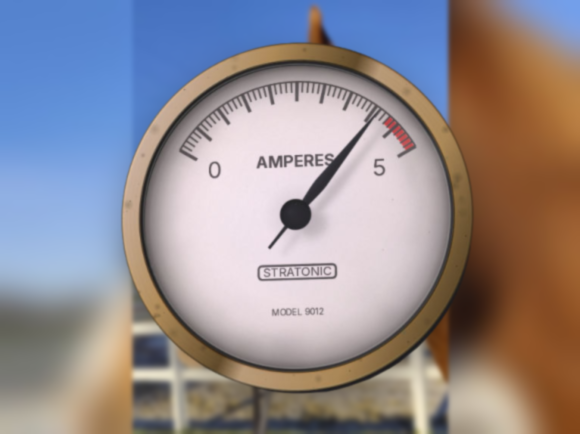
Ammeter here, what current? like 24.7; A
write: 4.1; A
